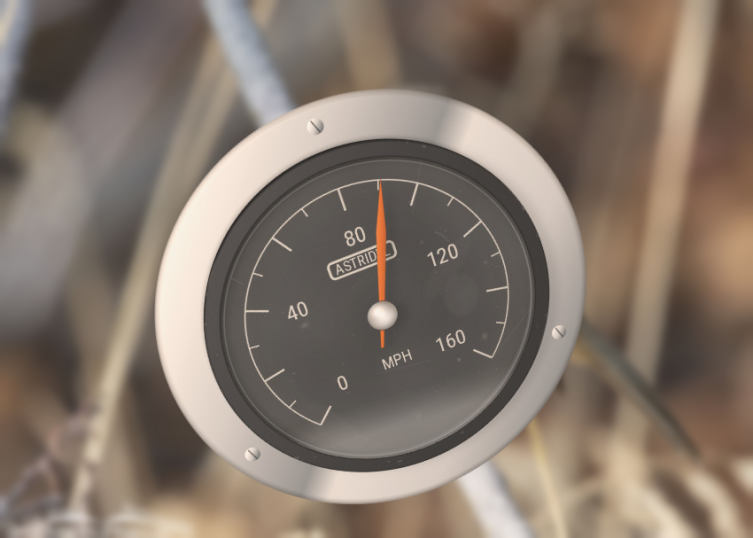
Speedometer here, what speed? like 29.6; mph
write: 90; mph
